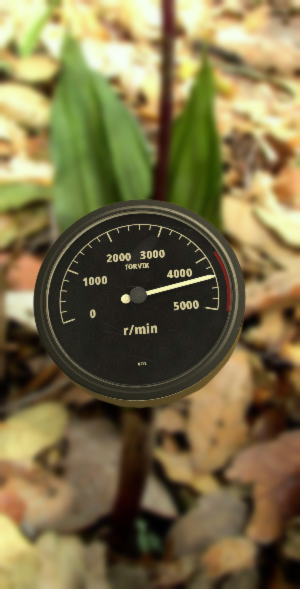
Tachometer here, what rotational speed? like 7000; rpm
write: 4400; rpm
